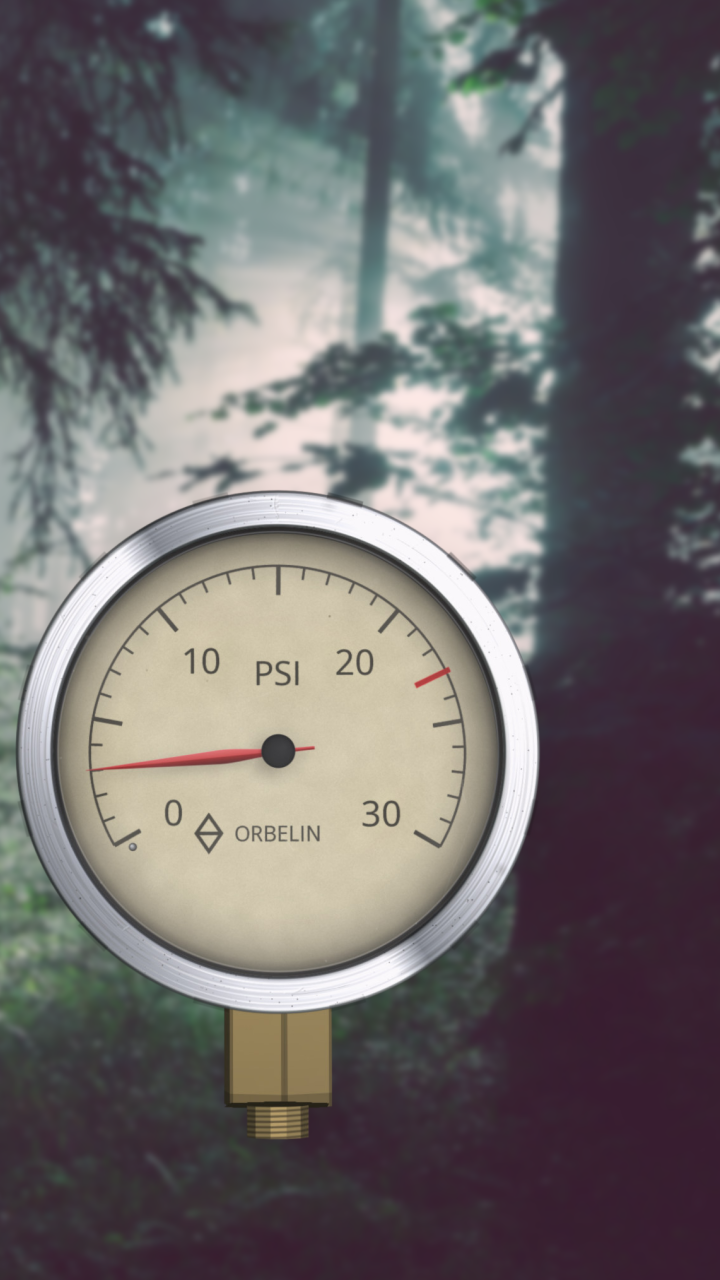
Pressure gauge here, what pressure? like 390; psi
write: 3; psi
